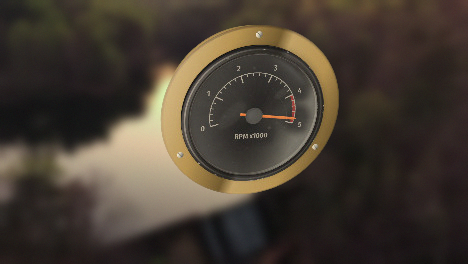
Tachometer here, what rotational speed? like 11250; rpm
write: 4800; rpm
